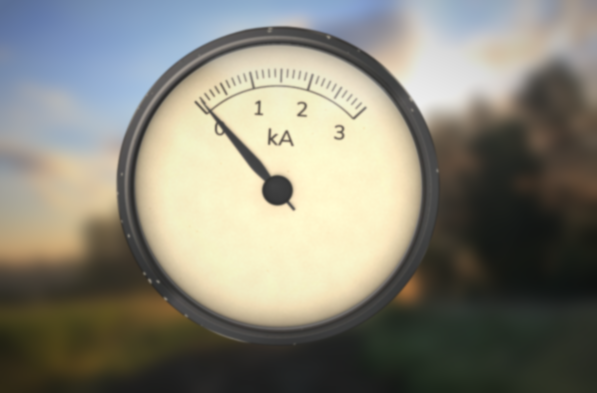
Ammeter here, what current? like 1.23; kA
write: 0.1; kA
